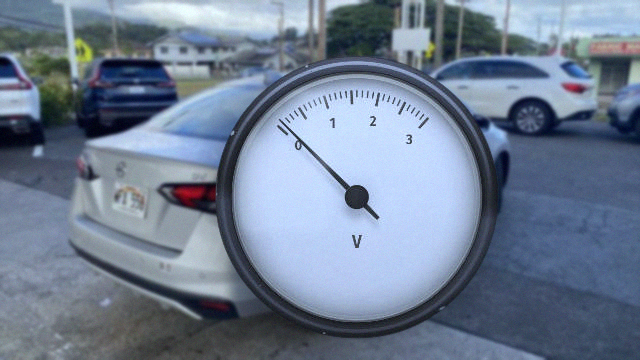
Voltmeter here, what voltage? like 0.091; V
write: 0.1; V
